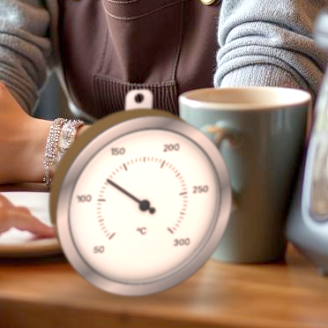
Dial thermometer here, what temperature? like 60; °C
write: 125; °C
